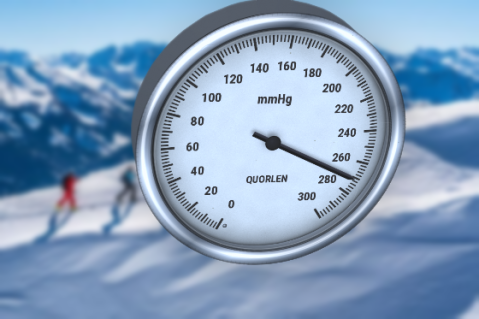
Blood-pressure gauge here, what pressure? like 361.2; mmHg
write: 270; mmHg
